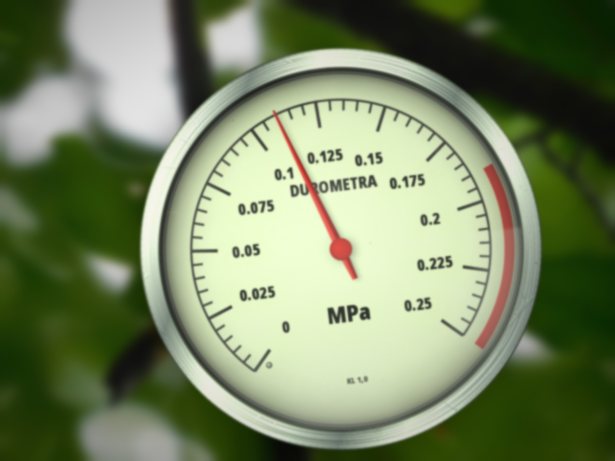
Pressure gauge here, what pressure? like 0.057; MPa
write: 0.11; MPa
